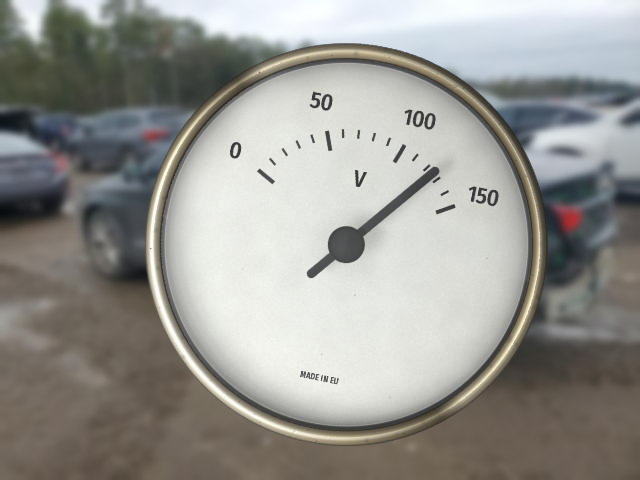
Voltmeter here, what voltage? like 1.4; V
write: 125; V
